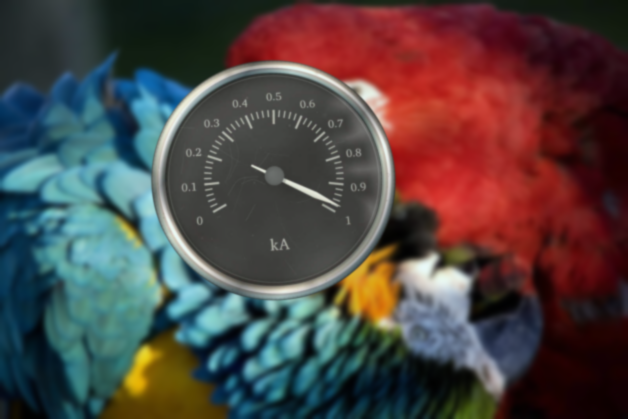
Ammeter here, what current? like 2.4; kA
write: 0.98; kA
